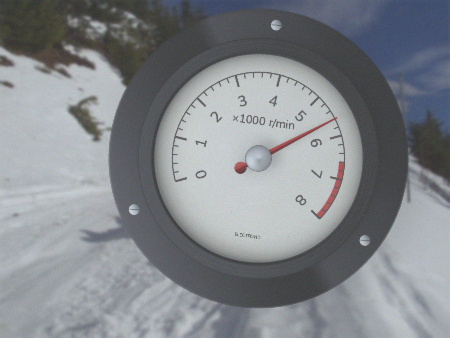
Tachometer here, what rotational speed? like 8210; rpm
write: 5600; rpm
